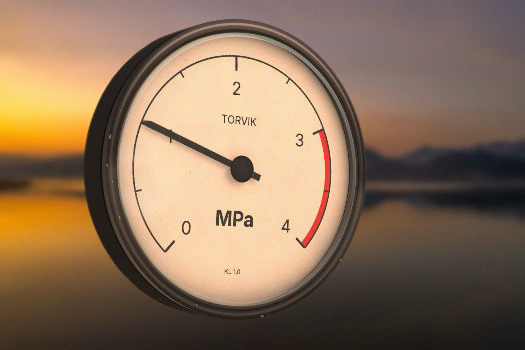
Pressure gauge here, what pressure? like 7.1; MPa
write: 1; MPa
